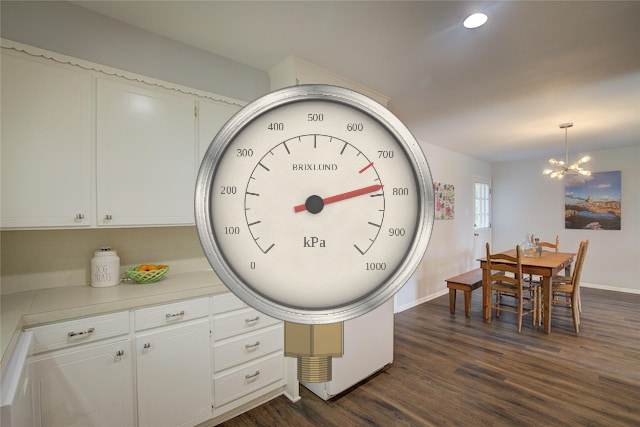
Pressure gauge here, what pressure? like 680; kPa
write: 775; kPa
